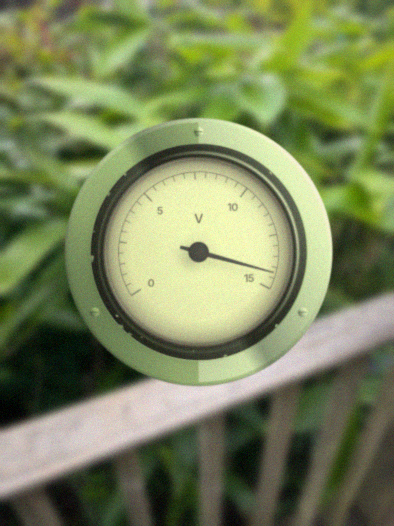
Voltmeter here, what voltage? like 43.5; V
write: 14.25; V
